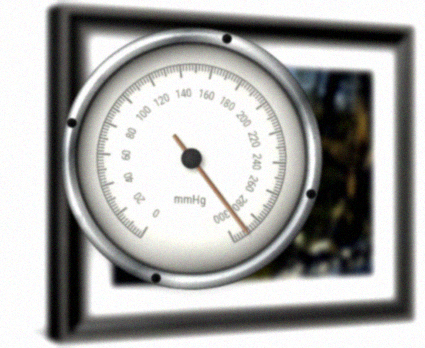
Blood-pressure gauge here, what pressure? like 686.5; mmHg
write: 290; mmHg
